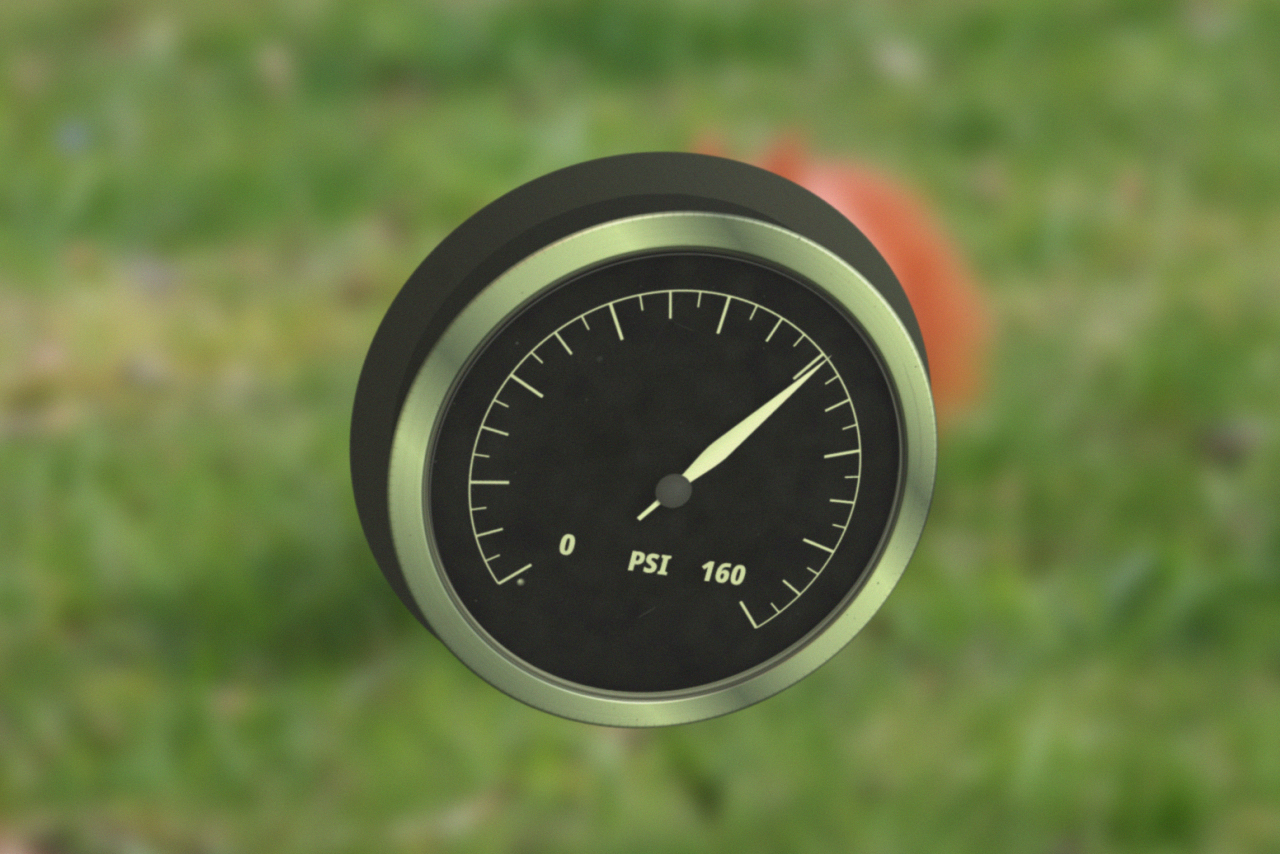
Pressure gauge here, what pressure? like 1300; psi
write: 100; psi
